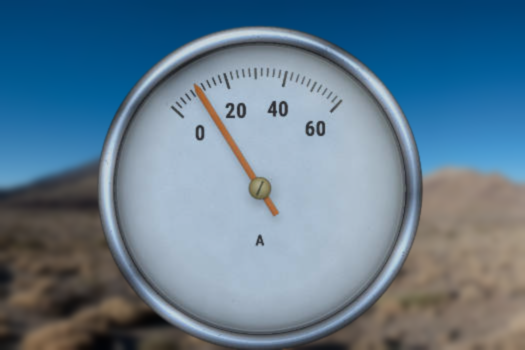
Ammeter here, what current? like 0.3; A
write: 10; A
